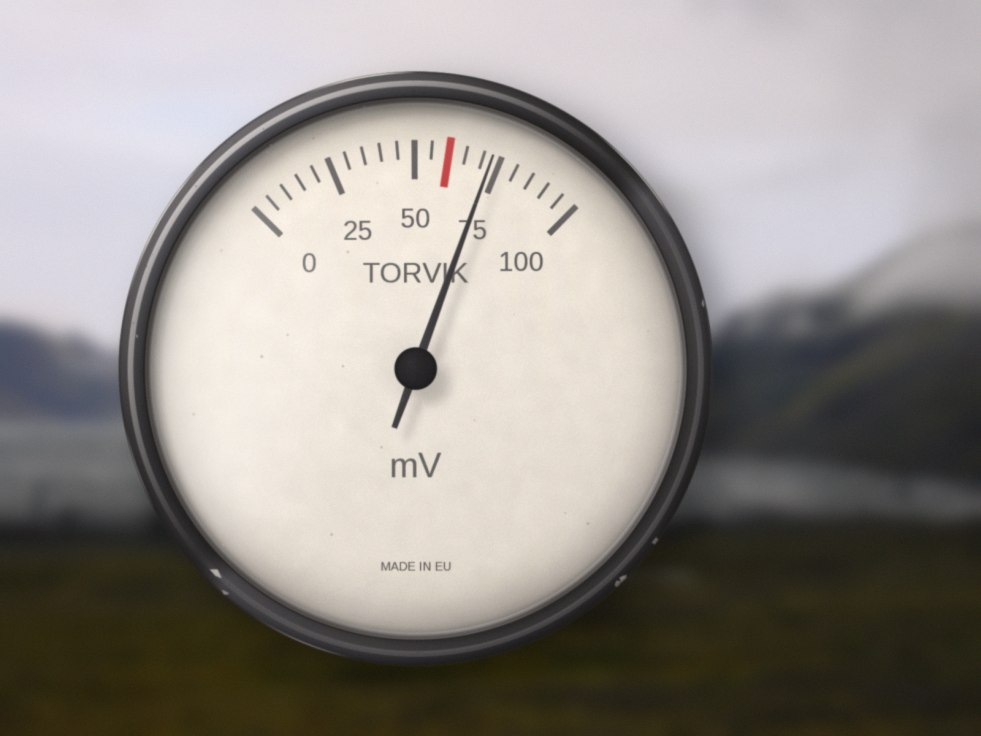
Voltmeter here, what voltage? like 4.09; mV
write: 72.5; mV
